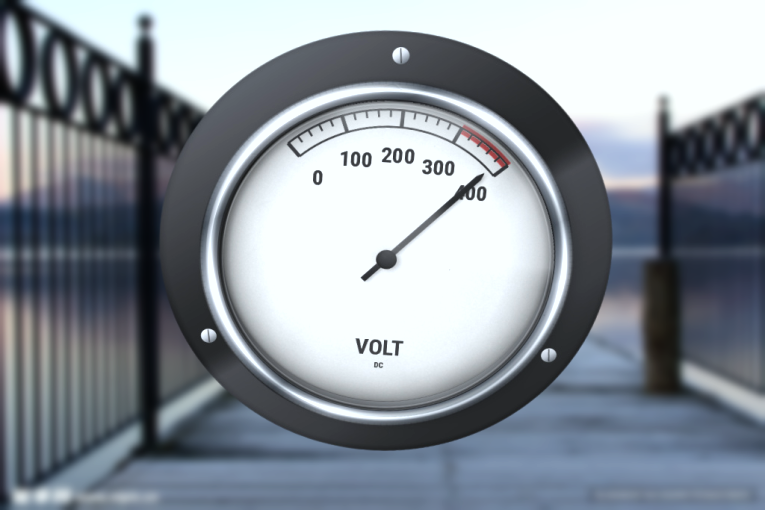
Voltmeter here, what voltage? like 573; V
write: 380; V
